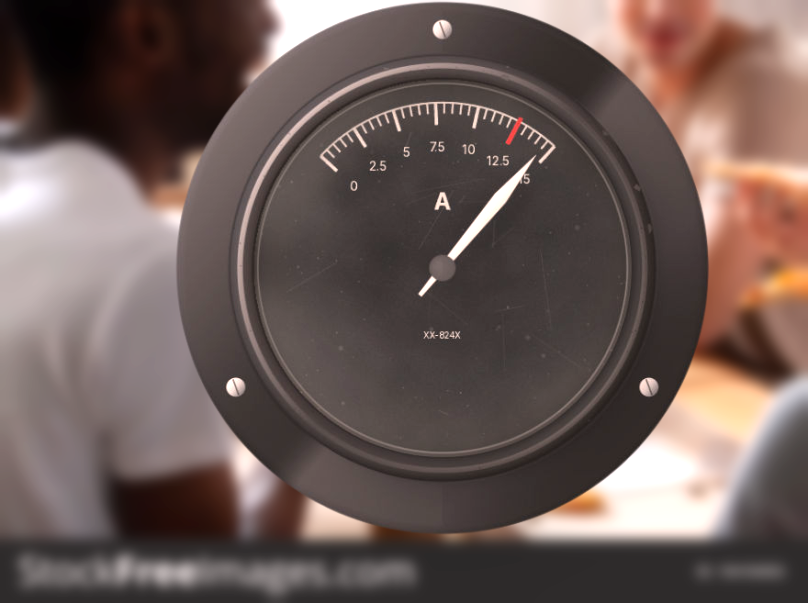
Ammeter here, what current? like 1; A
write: 14.5; A
